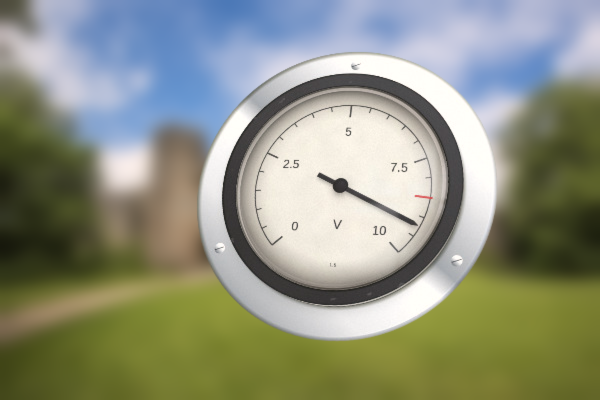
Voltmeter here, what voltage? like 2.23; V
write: 9.25; V
